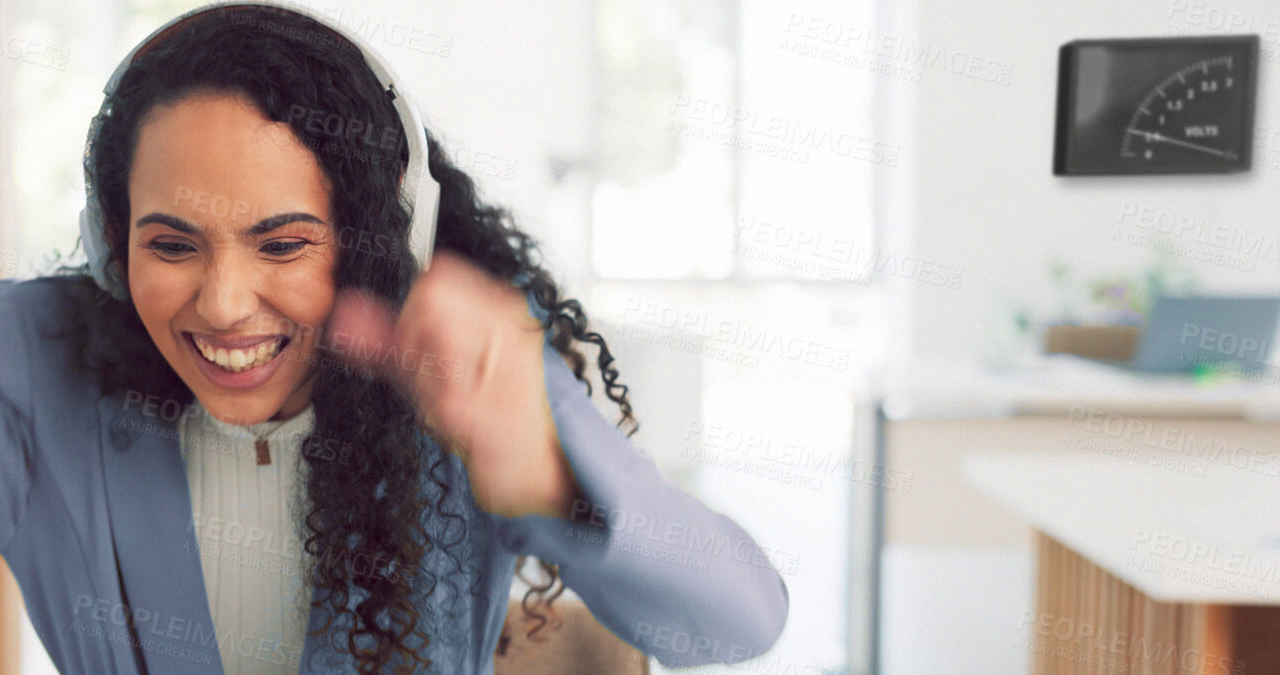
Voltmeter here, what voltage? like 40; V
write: 0.5; V
